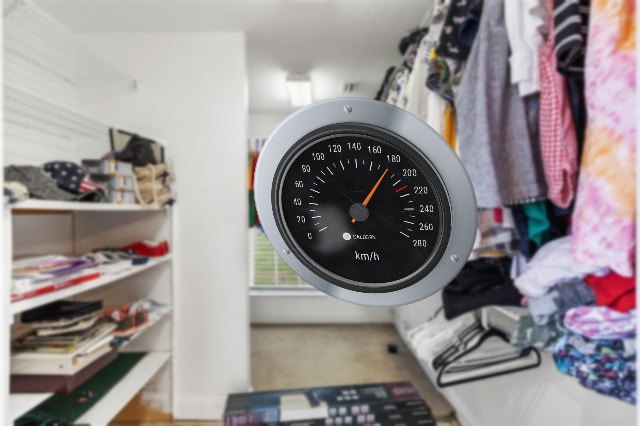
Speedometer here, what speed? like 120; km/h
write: 180; km/h
